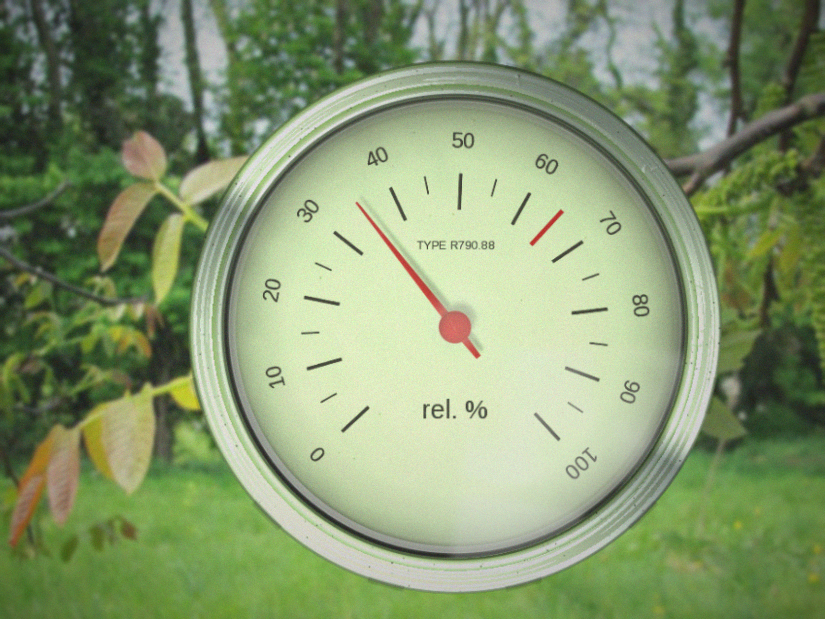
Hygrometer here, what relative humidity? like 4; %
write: 35; %
